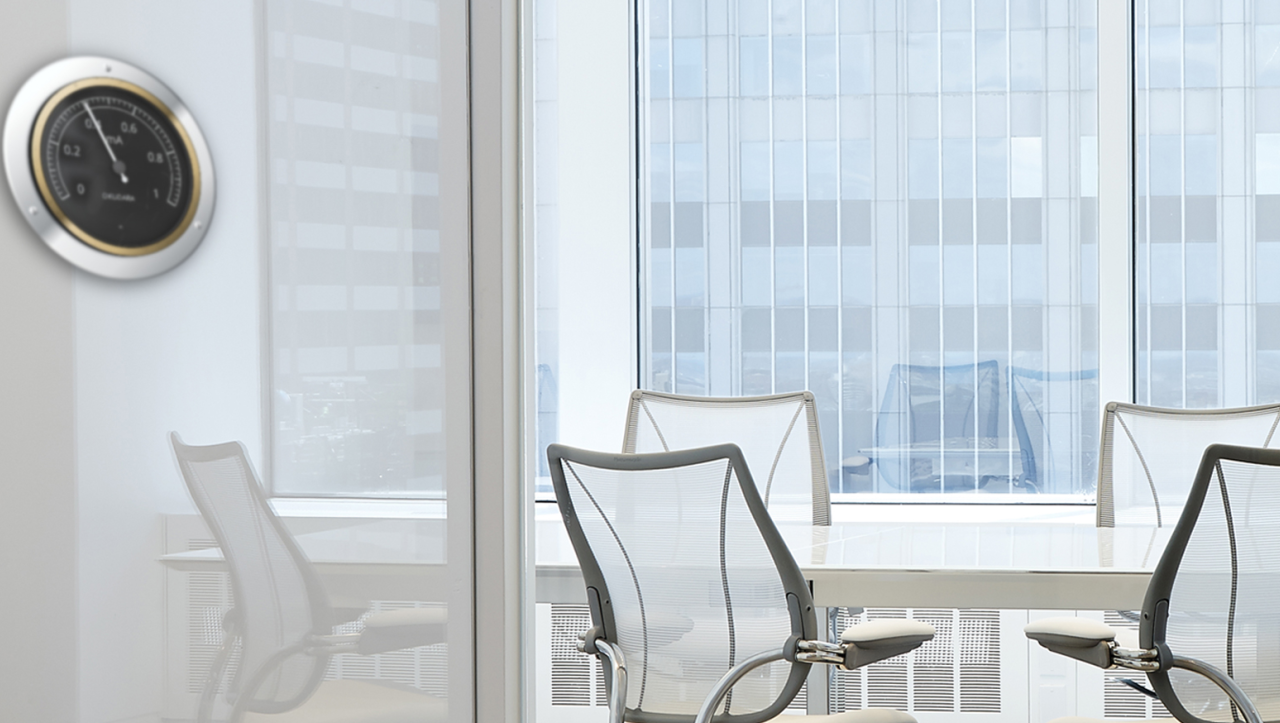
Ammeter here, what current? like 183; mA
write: 0.4; mA
